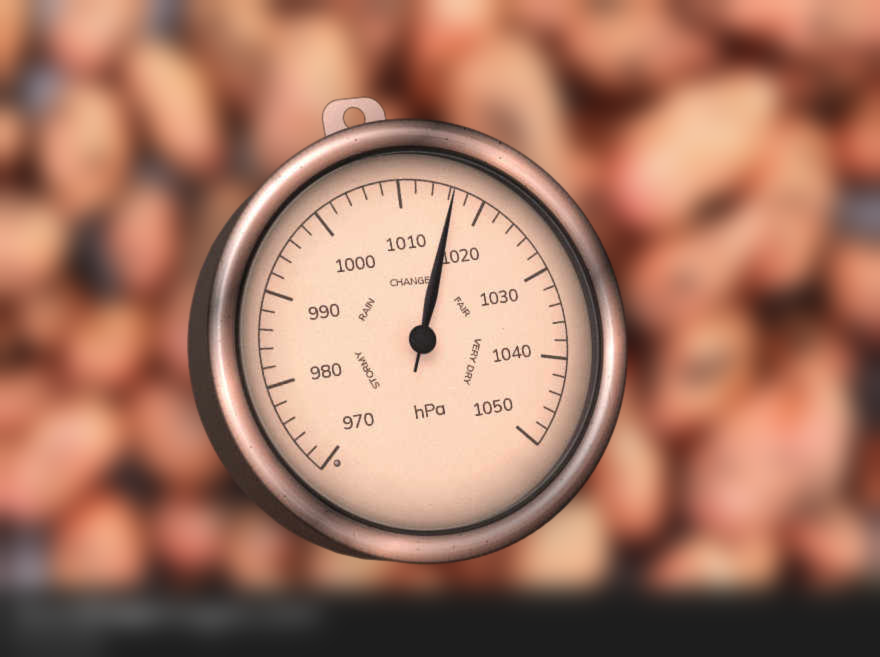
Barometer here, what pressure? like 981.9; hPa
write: 1016; hPa
